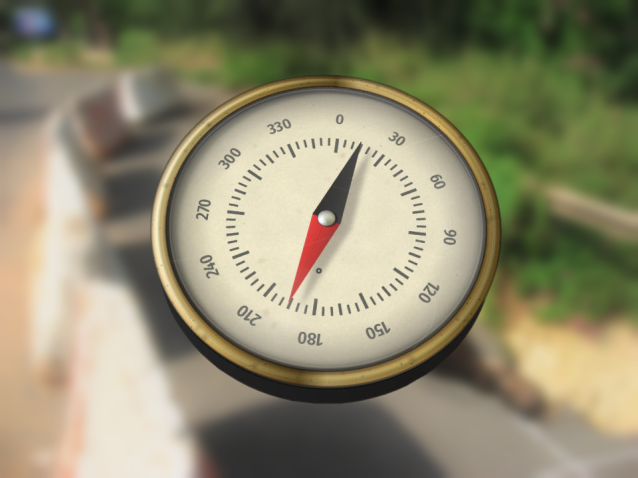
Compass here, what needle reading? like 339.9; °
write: 195; °
